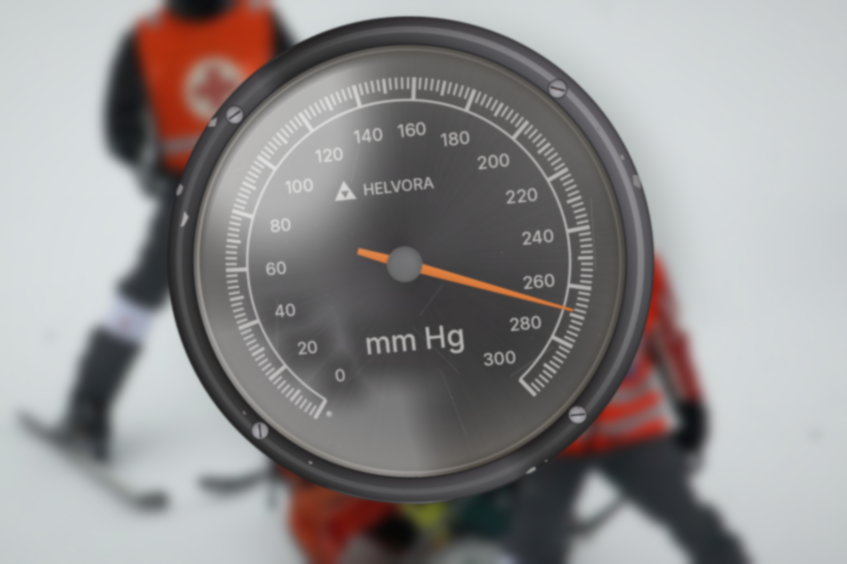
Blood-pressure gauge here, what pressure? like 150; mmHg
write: 268; mmHg
